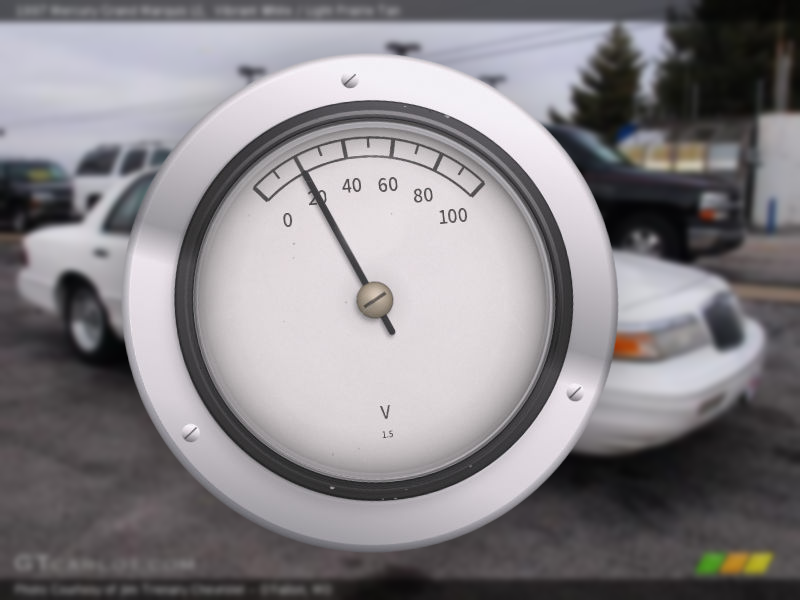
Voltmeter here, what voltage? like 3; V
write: 20; V
